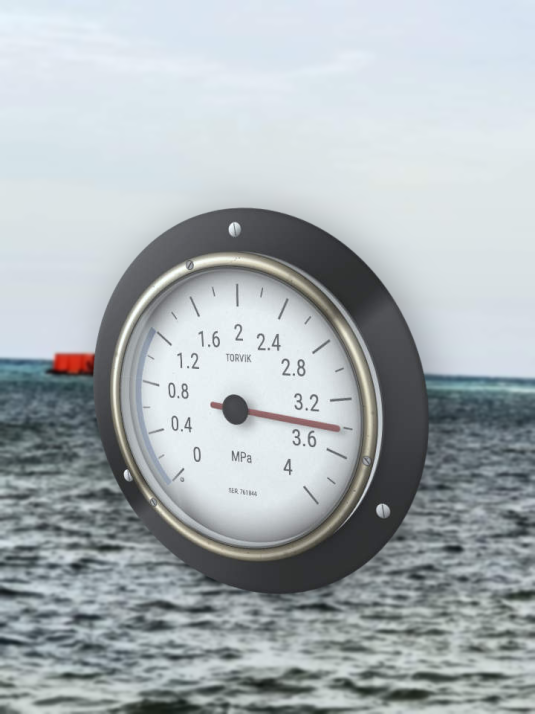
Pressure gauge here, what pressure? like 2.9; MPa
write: 3.4; MPa
